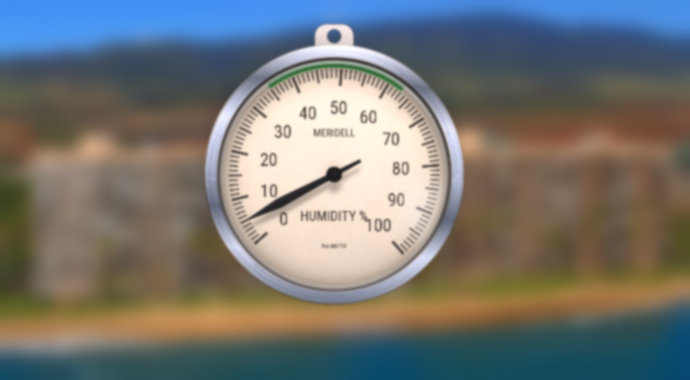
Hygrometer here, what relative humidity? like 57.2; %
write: 5; %
